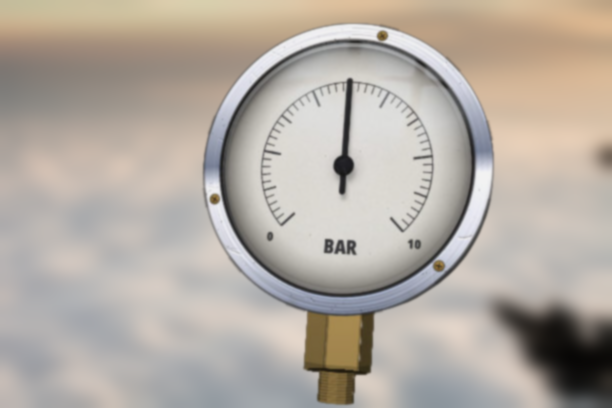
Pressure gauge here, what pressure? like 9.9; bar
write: 5; bar
